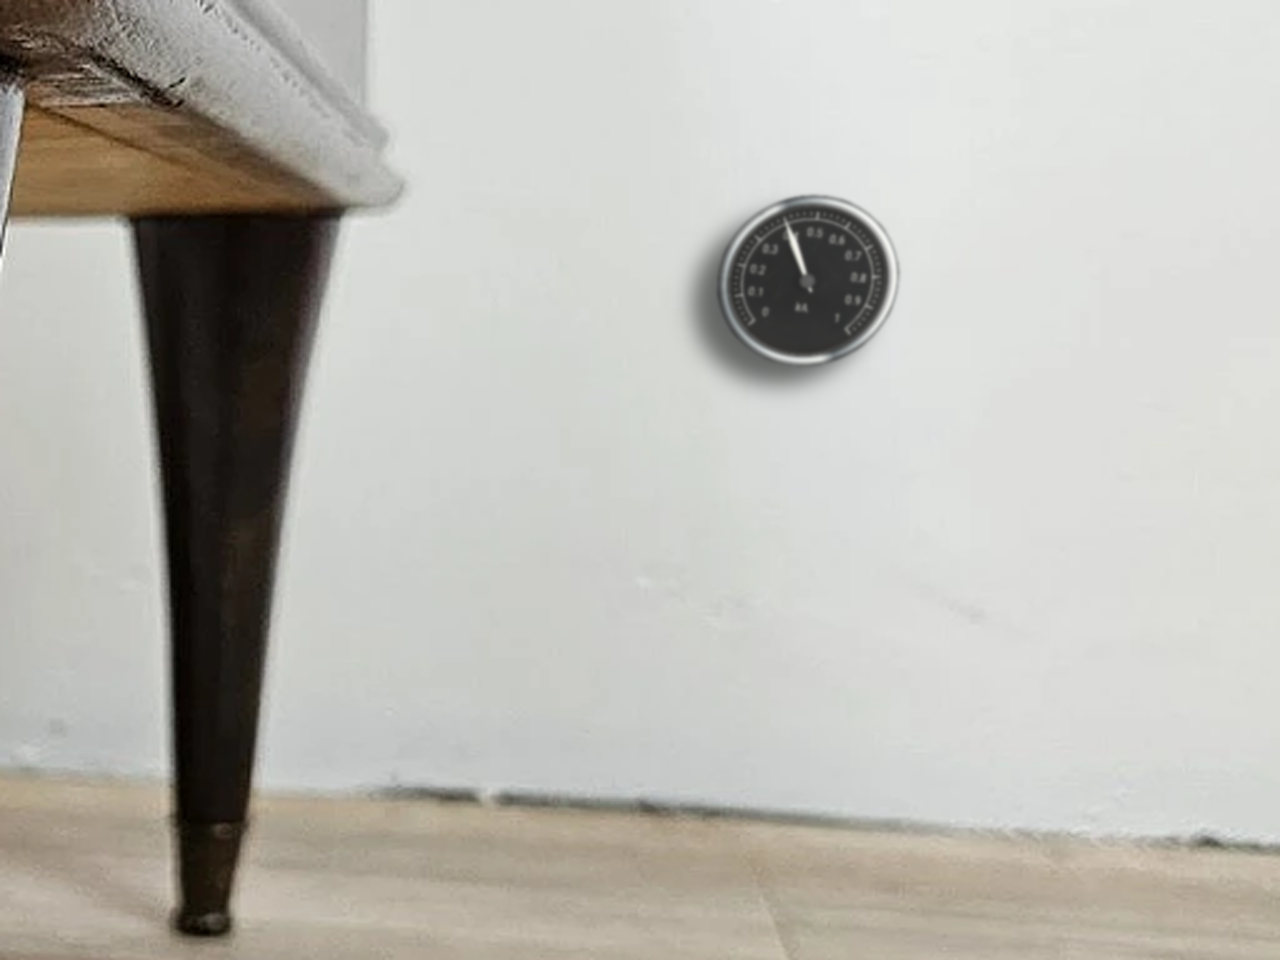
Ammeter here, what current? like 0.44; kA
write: 0.4; kA
